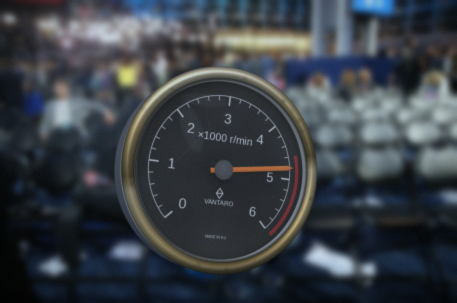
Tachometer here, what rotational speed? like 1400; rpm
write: 4800; rpm
